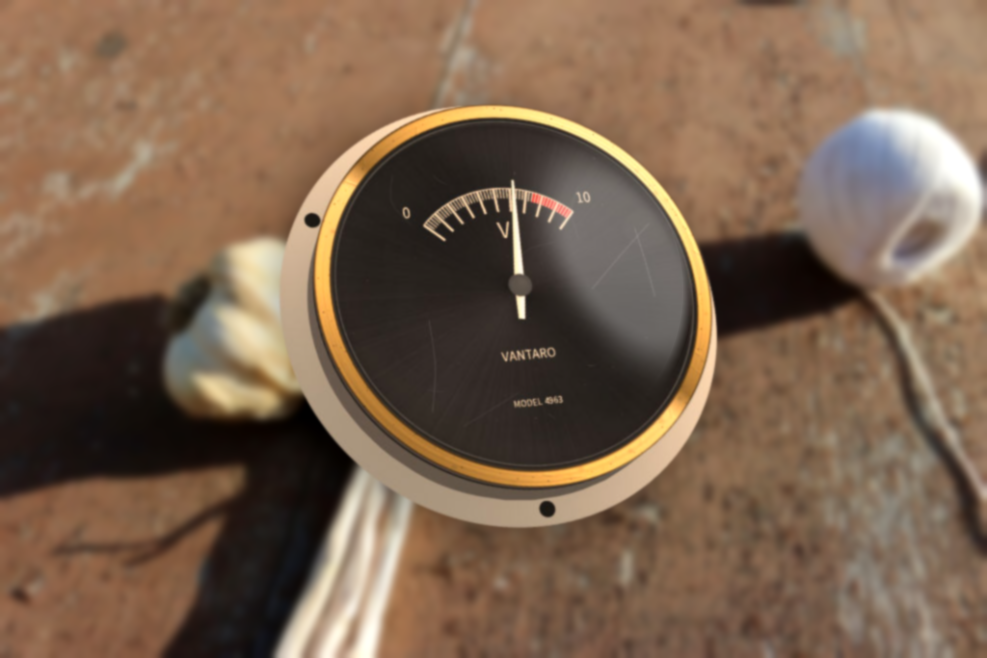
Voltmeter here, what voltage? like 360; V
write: 6; V
